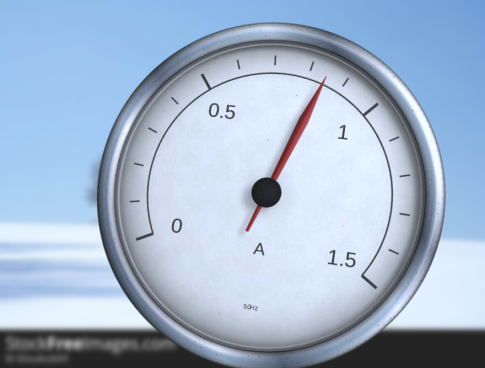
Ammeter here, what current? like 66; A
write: 0.85; A
